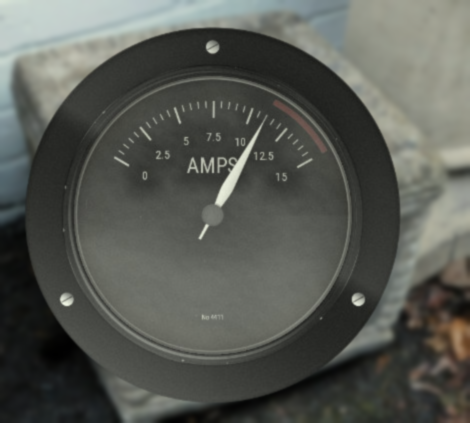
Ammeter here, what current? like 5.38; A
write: 11; A
